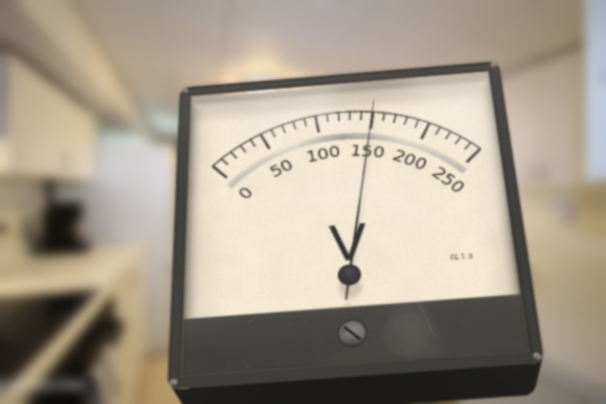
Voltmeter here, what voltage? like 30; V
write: 150; V
